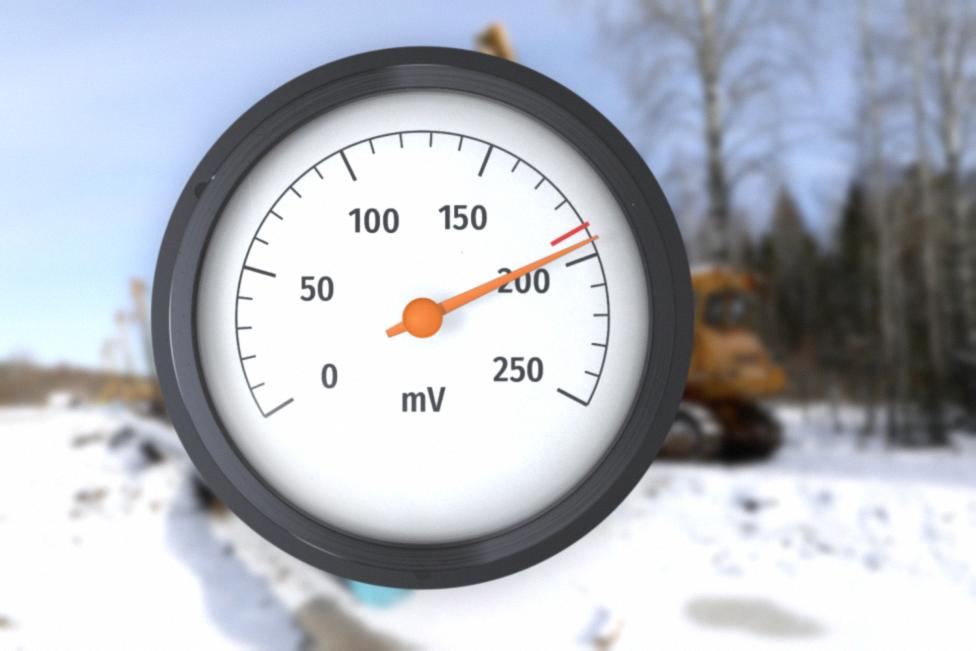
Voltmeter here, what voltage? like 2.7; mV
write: 195; mV
